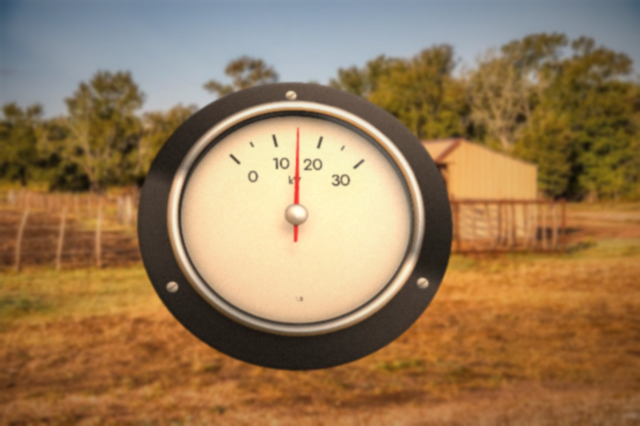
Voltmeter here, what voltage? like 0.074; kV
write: 15; kV
